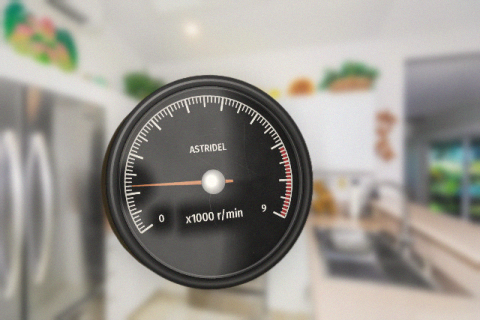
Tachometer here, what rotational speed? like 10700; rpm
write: 1200; rpm
